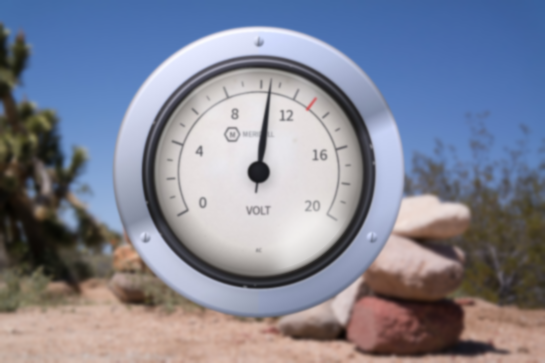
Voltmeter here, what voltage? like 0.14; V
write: 10.5; V
